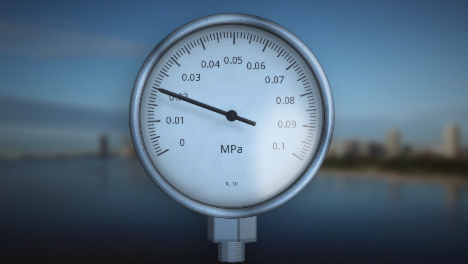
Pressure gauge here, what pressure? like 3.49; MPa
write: 0.02; MPa
